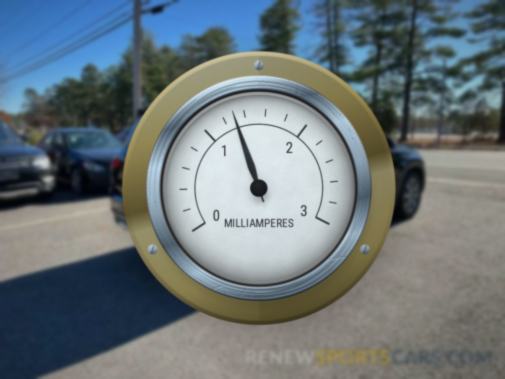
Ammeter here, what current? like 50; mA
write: 1.3; mA
